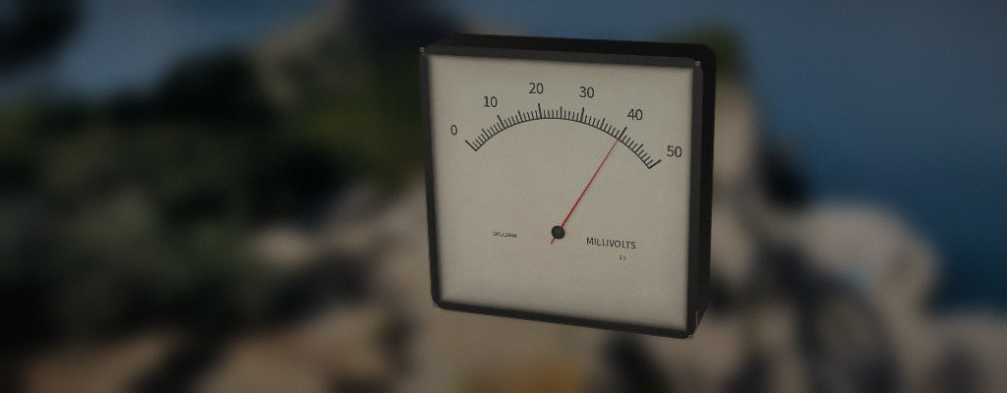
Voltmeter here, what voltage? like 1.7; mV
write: 40; mV
